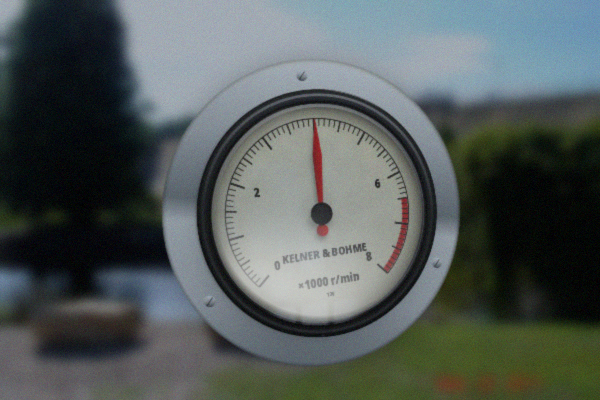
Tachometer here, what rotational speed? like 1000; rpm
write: 4000; rpm
